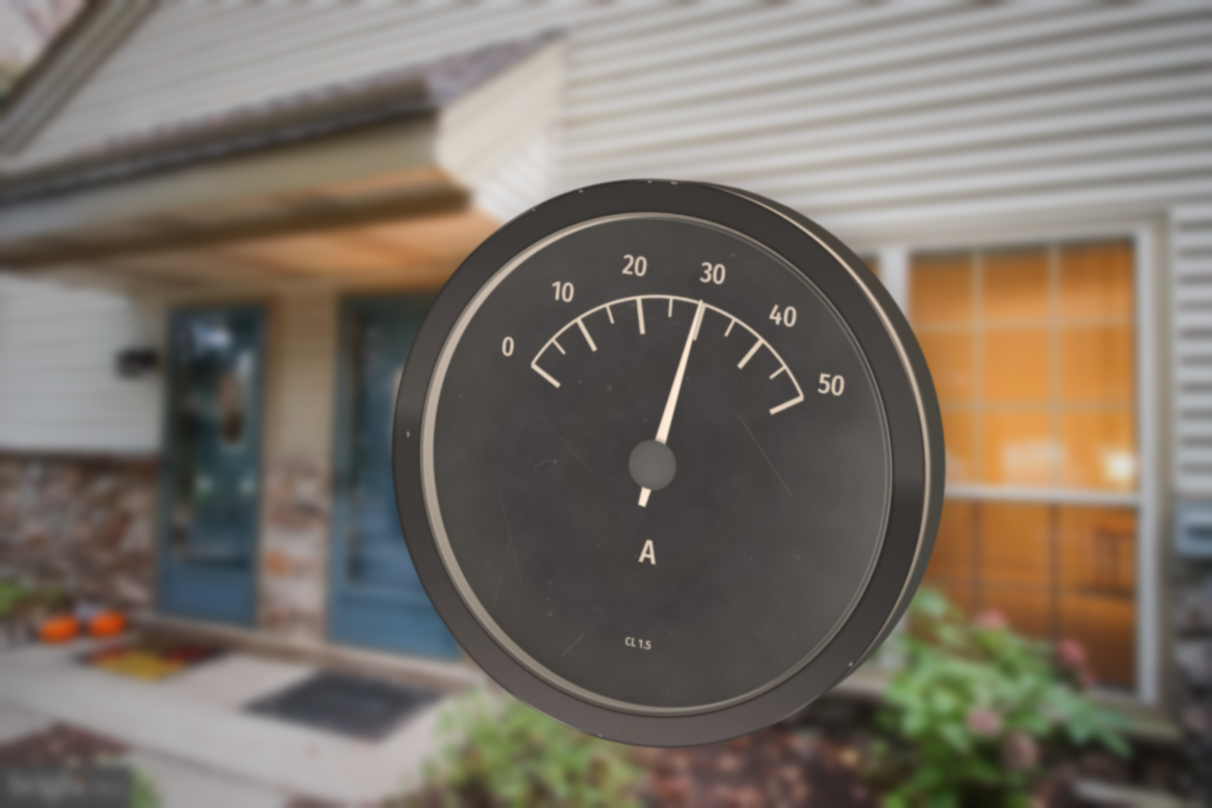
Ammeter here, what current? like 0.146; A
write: 30; A
